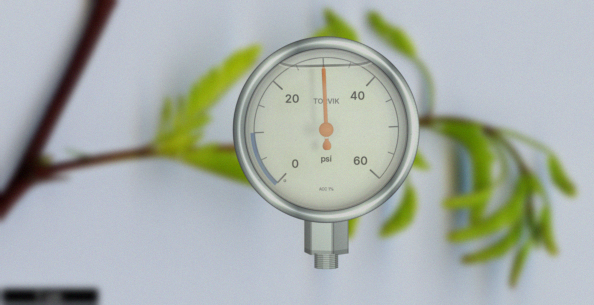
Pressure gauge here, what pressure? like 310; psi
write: 30; psi
